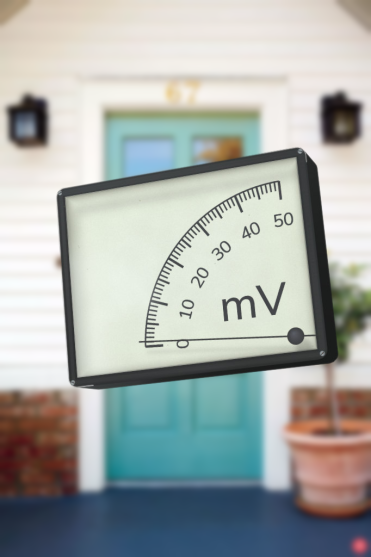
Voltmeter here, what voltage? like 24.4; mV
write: 1; mV
